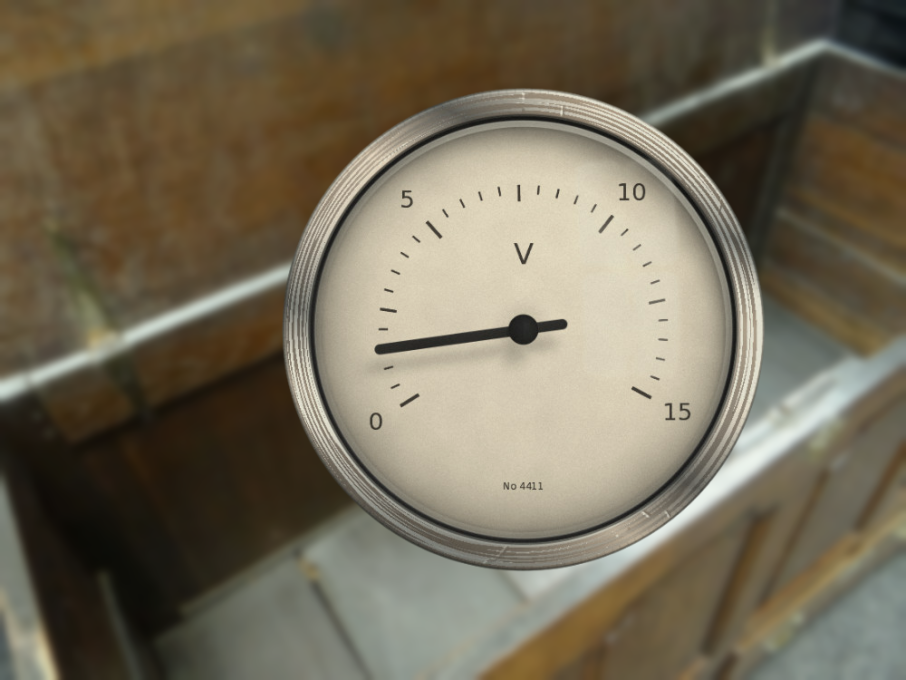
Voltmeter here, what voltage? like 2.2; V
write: 1.5; V
